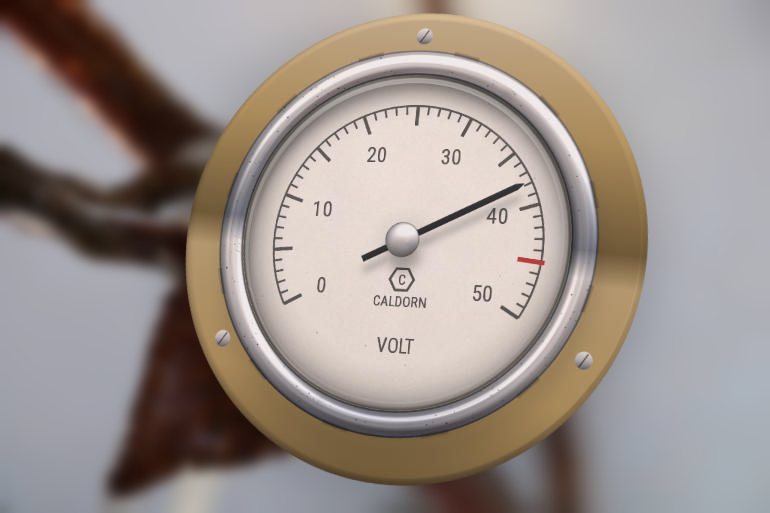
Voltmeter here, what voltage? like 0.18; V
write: 38; V
